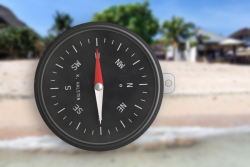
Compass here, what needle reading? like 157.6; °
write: 270; °
